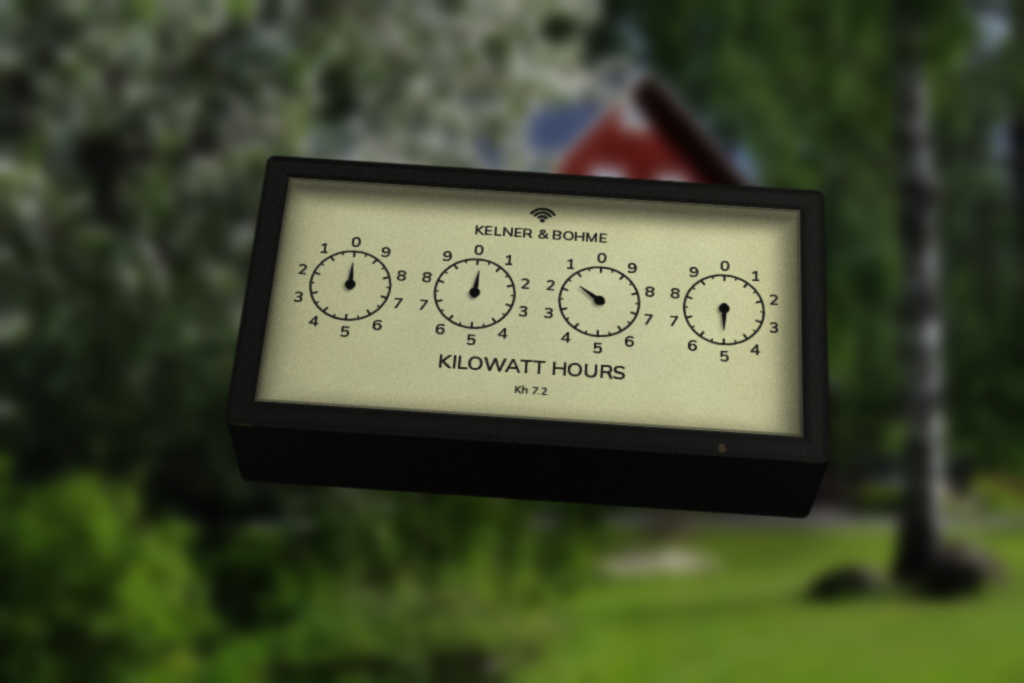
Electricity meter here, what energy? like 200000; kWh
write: 15; kWh
